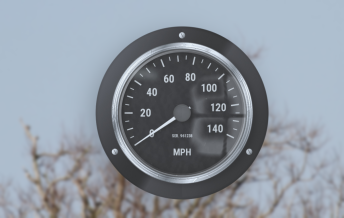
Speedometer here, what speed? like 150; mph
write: 0; mph
